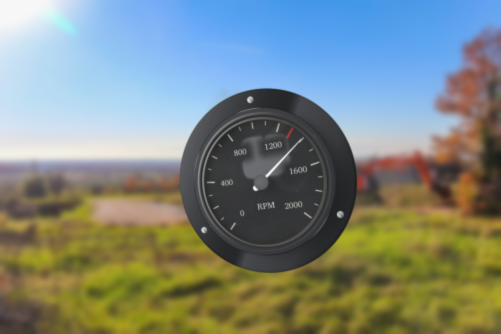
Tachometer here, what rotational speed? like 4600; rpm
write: 1400; rpm
